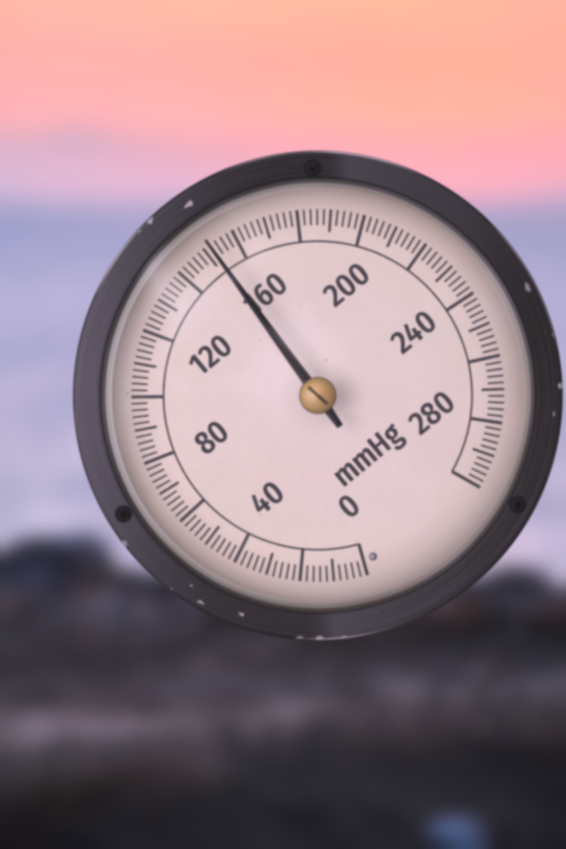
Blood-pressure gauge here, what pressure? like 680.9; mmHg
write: 152; mmHg
